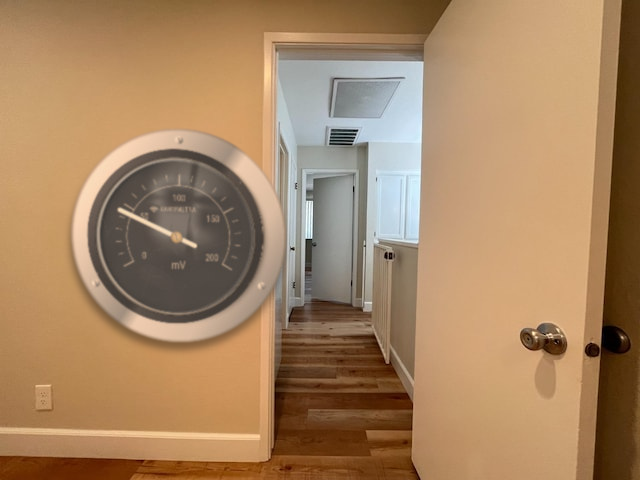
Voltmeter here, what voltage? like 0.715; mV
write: 45; mV
